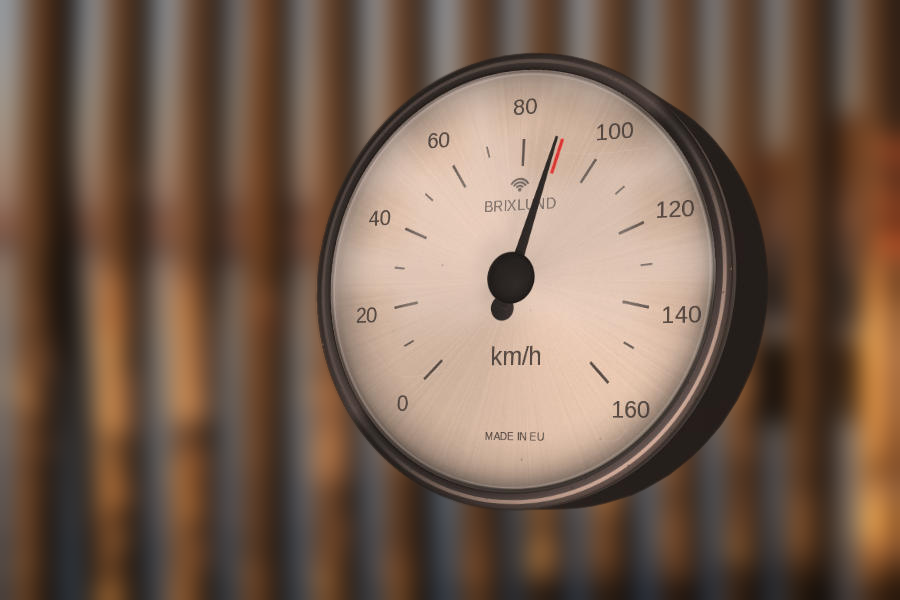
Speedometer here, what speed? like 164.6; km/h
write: 90; km/h
